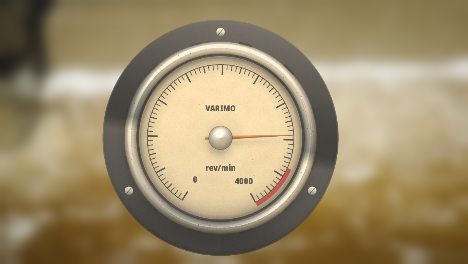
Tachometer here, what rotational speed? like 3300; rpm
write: 3150; rpm
